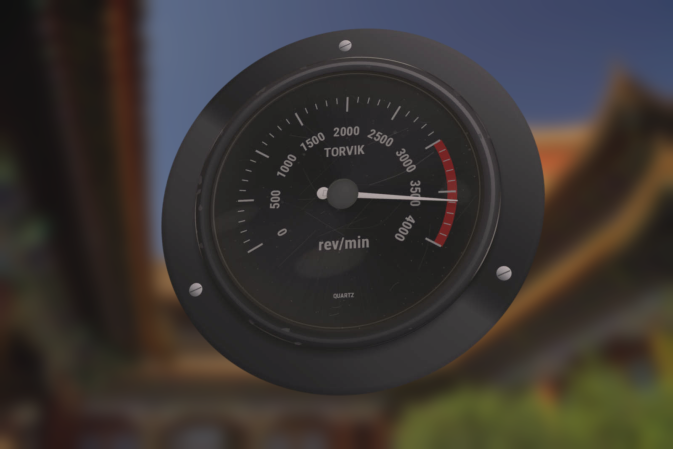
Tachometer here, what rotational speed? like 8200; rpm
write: 3600; rpm
